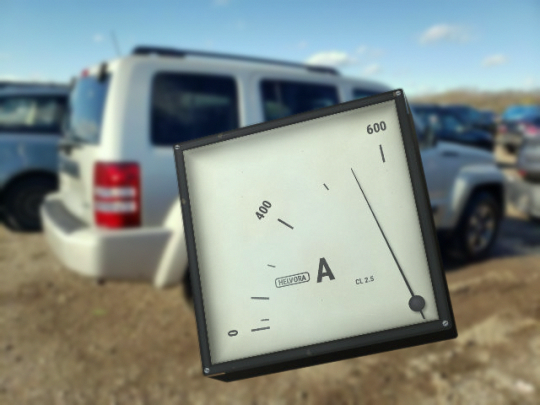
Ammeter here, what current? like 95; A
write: 550; A
